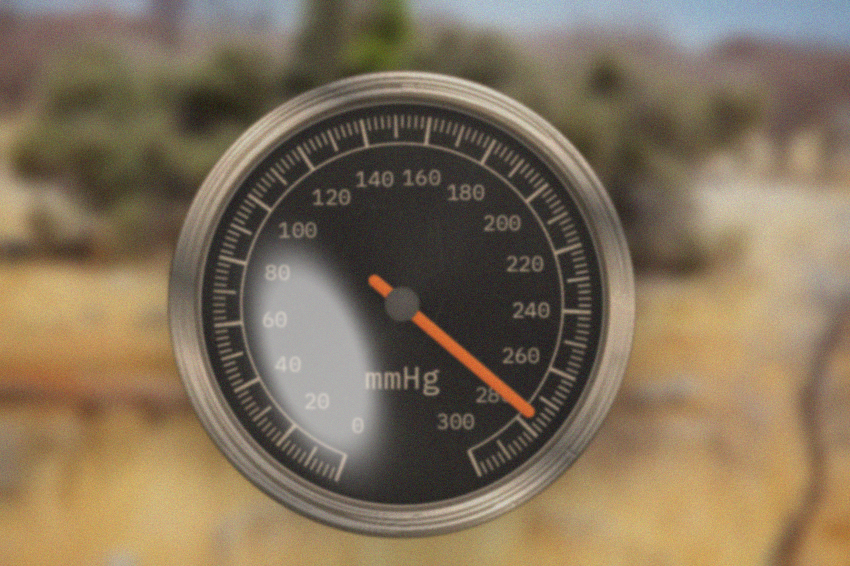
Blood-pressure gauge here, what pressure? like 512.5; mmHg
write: 276; mmHg
